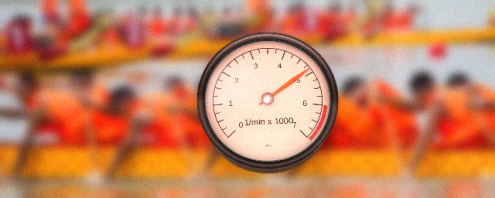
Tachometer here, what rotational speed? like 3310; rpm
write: 4875; rpm
